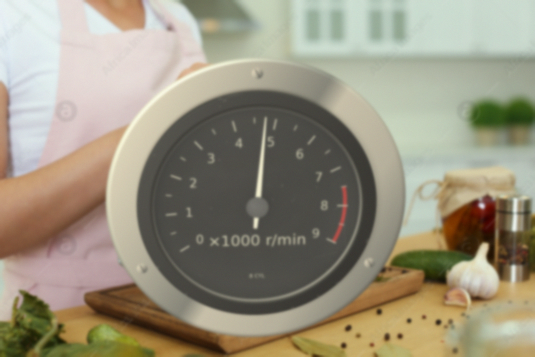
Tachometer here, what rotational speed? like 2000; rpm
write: 4750; rpm
